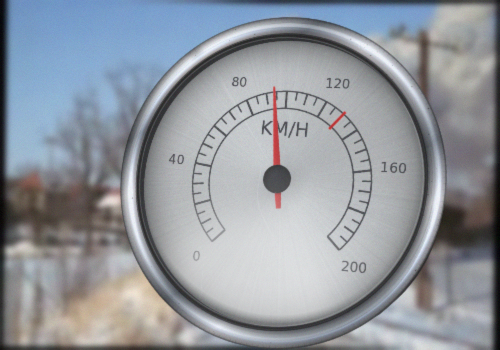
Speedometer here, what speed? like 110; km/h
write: 95; km/h
